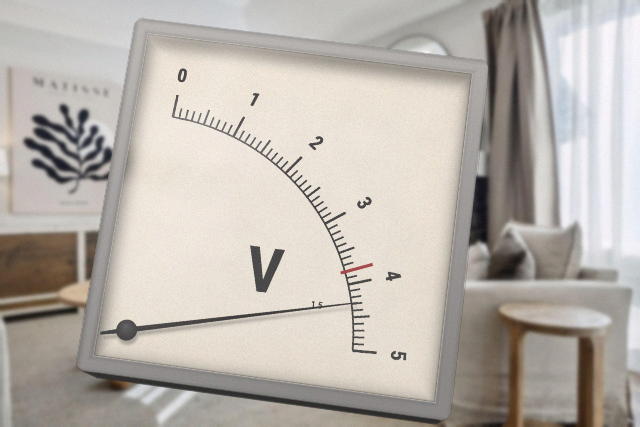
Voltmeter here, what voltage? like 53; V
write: 4.3; V
